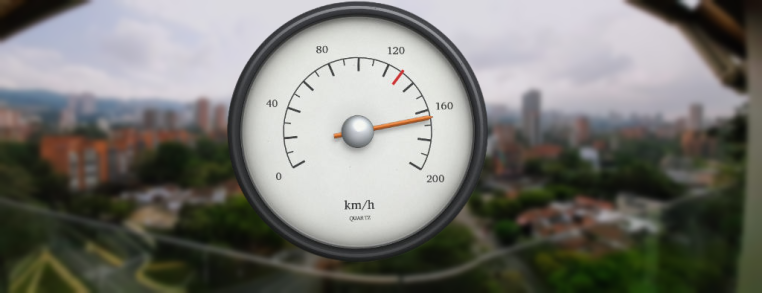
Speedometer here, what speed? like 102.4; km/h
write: 165; km/h
